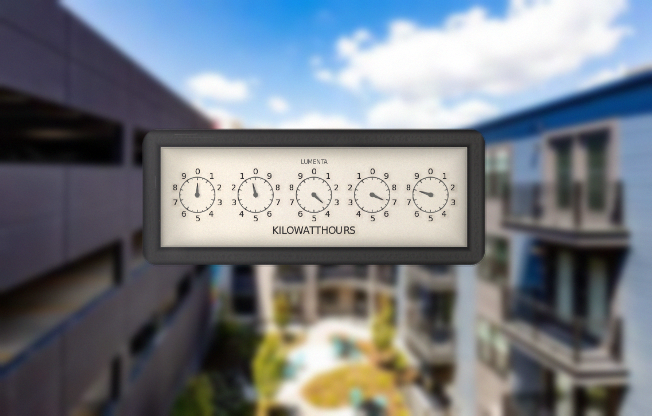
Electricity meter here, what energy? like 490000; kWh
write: 368; kWh
